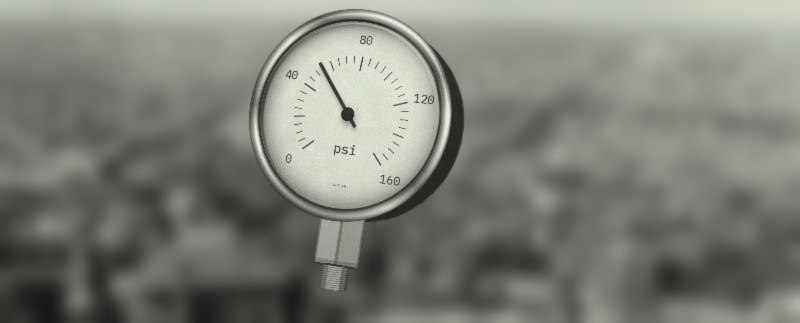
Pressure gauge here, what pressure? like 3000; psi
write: 55; psi
